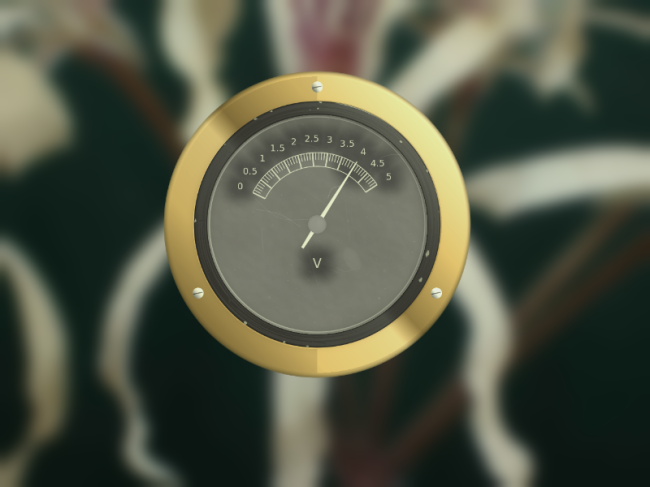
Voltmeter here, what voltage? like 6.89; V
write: 4; V
